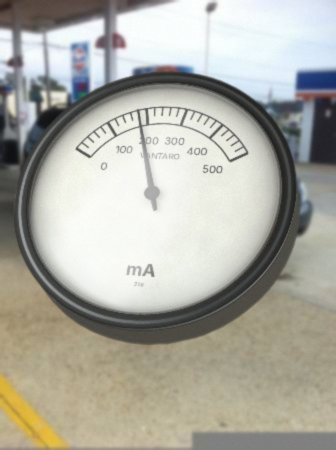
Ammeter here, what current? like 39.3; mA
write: 180; mA
